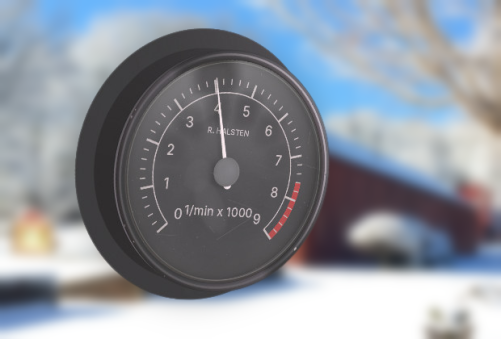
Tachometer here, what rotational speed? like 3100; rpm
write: 4000; rpm
